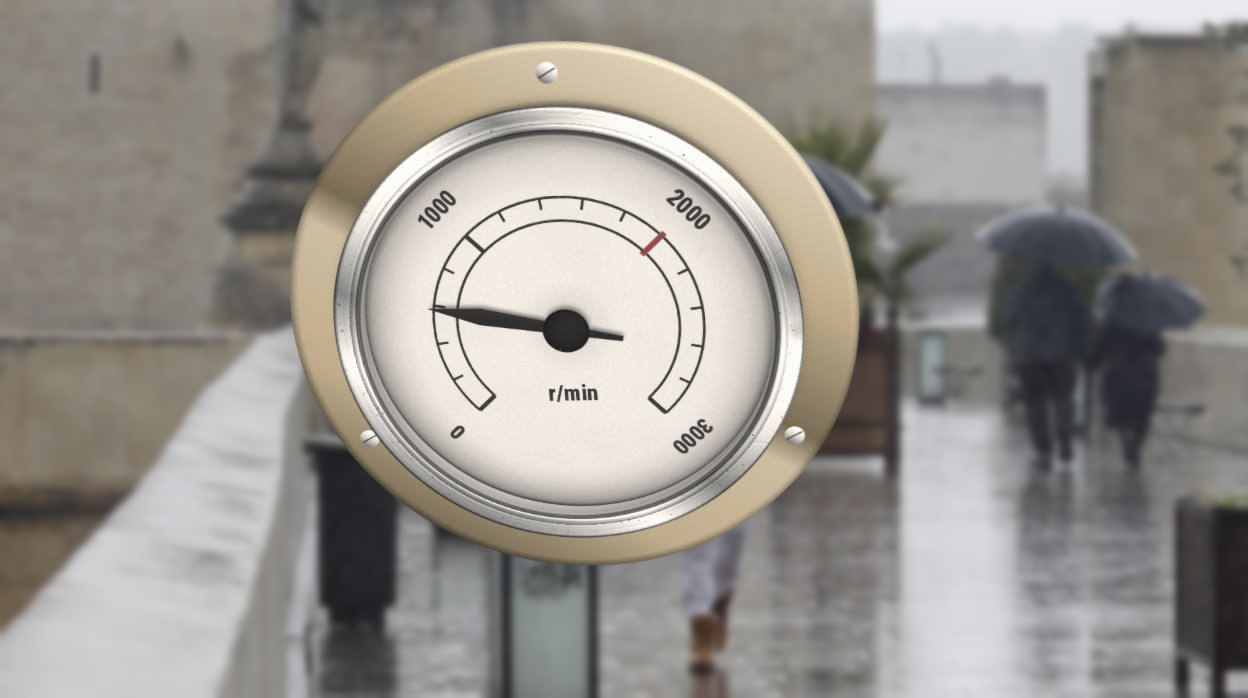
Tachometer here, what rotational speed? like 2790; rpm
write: 600; rpm
